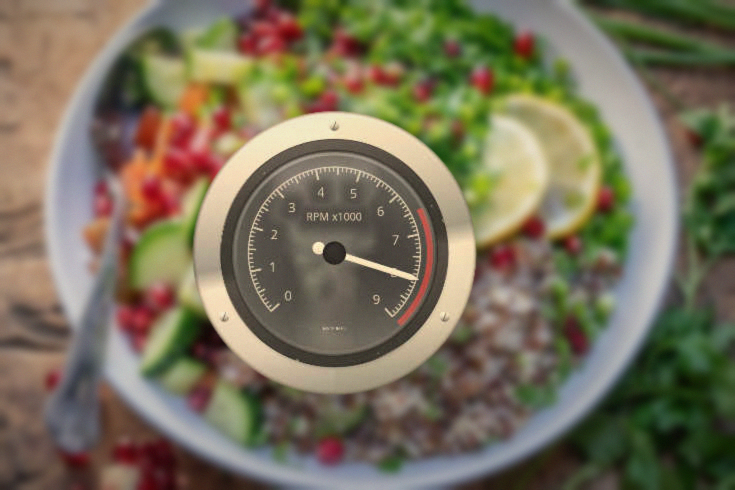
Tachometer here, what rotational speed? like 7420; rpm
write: 8000; rpm
